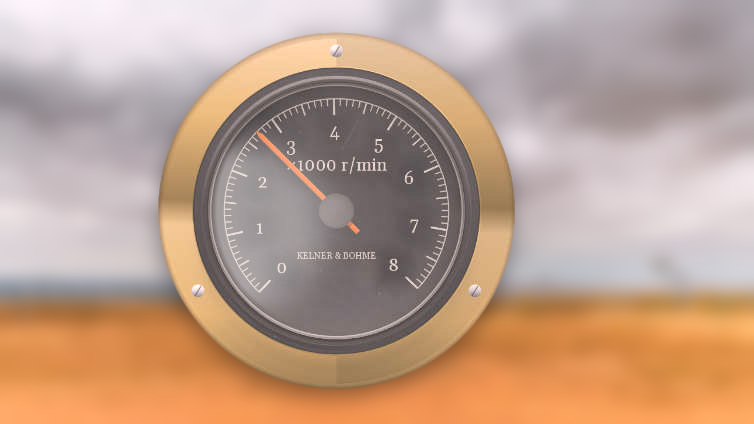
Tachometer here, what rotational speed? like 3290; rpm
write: 2700; rpm
